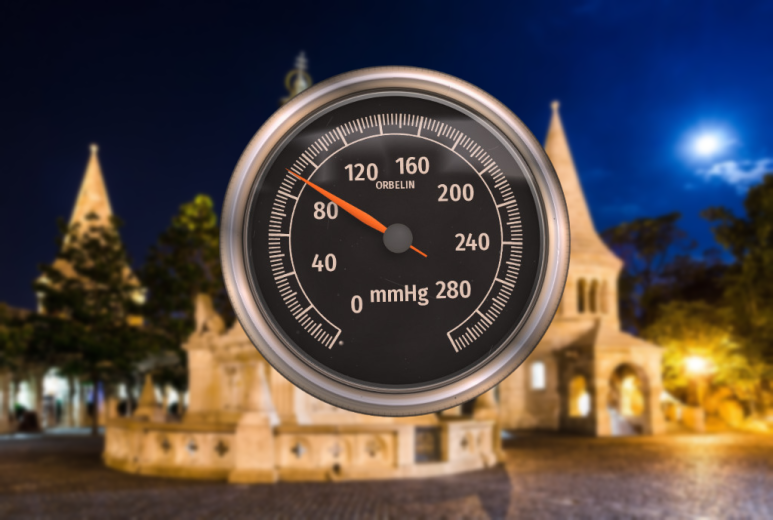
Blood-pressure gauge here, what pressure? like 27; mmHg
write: 90; mmHg
